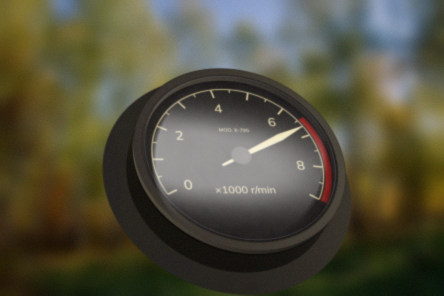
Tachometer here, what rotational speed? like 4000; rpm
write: 6750; rpm
